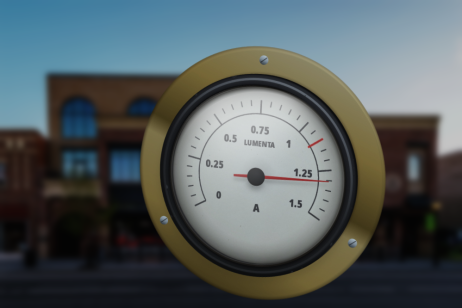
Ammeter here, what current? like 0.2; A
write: 1.3; A
